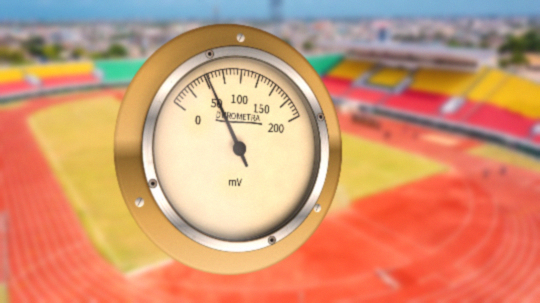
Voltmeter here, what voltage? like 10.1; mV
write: 50; mV
